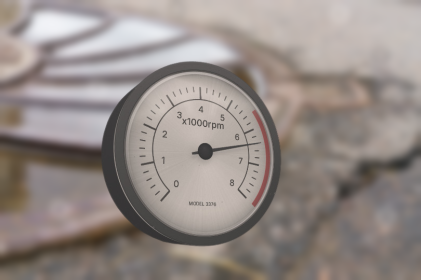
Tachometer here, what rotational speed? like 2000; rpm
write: 6400; rpm
